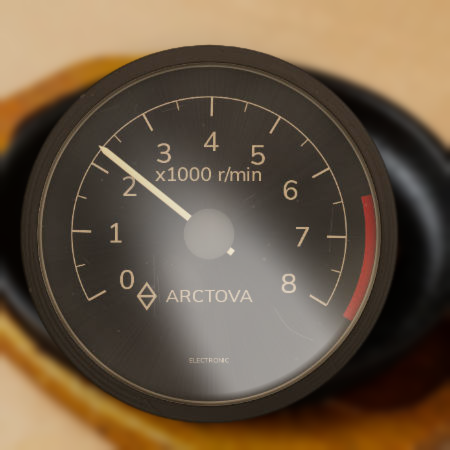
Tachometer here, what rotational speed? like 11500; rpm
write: 2250; rpm
